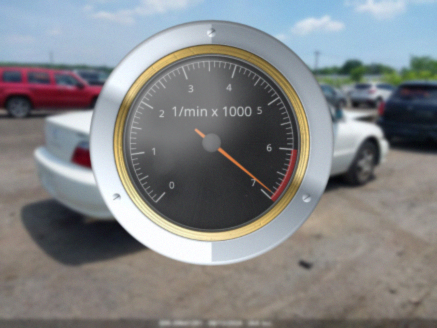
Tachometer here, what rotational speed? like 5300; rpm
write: 6900; rpm
